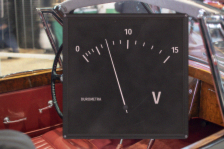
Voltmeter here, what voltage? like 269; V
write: 7; V
